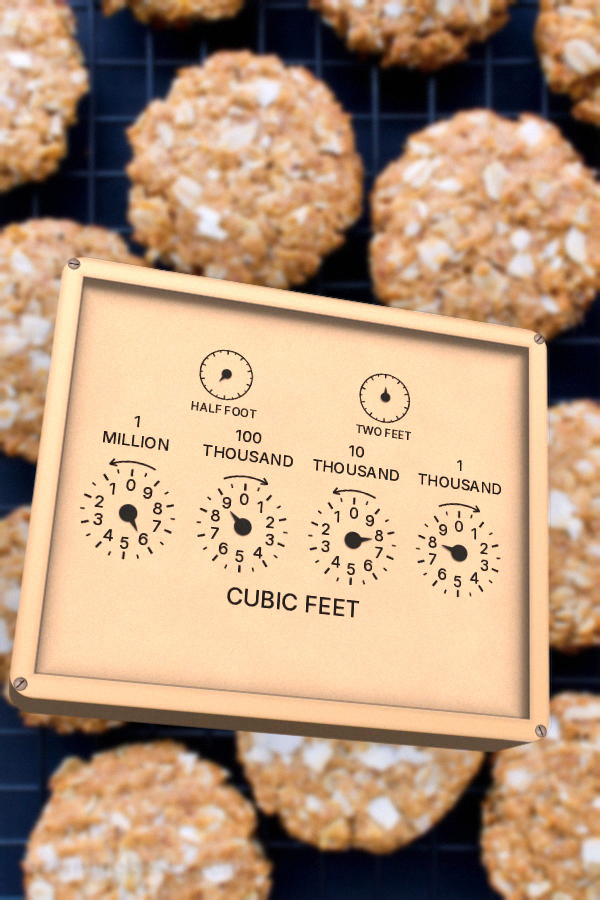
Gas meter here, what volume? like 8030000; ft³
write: 587800; ft³
